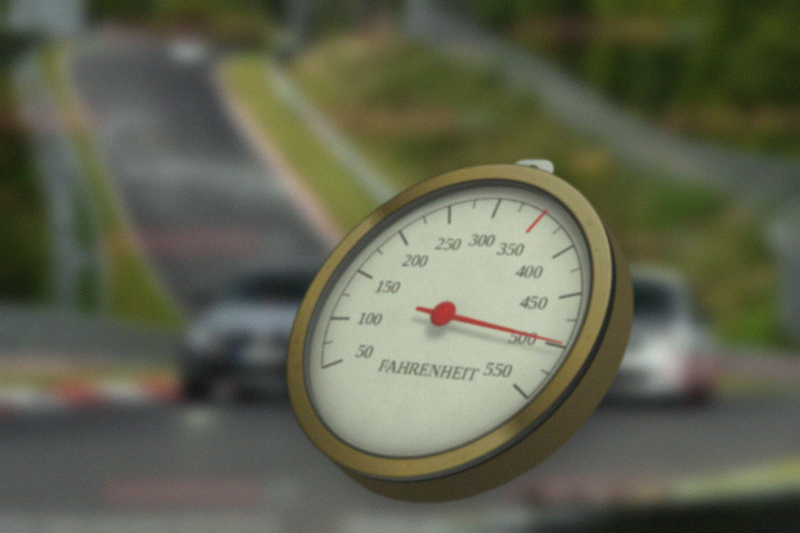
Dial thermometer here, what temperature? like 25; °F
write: 500; °F
